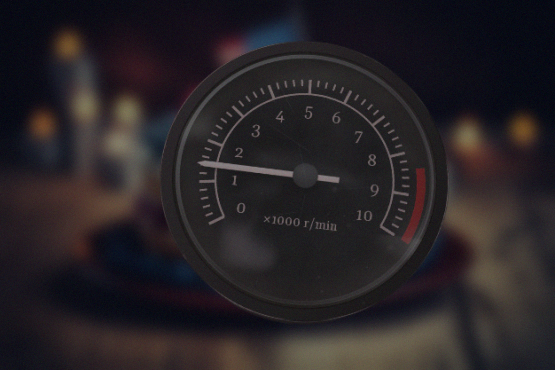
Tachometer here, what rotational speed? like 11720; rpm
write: 1400; rpm
